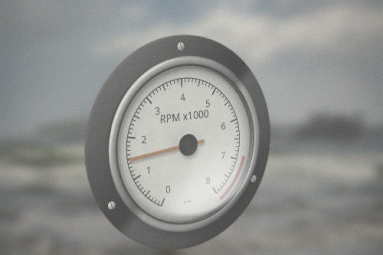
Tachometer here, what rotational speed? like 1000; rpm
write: 1500; rpm
